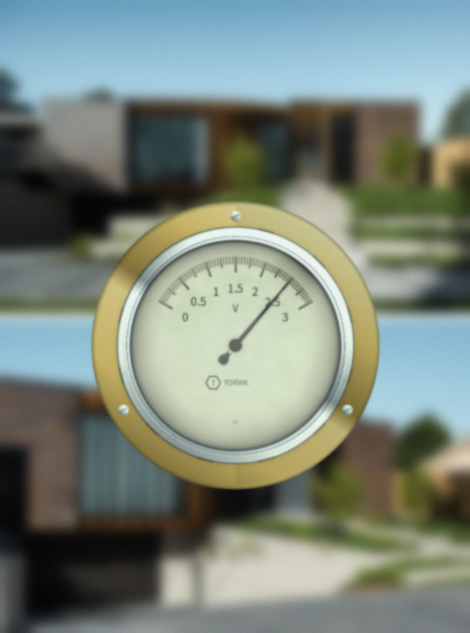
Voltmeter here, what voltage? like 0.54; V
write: 2.5; V
